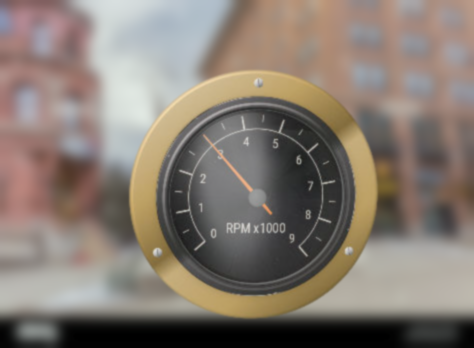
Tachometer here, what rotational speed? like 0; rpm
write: 3000; rpm
